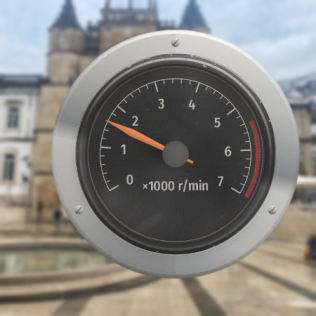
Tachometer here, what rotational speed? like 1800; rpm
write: 1600; rpm
